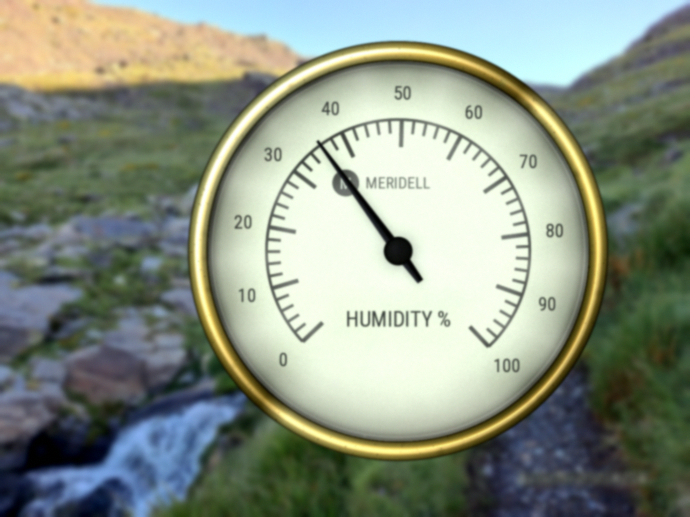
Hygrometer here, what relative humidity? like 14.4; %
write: 36; %
